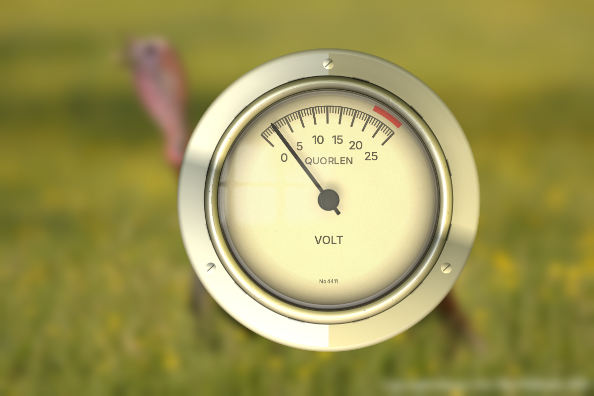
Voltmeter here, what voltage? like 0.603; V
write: 2.5; V
